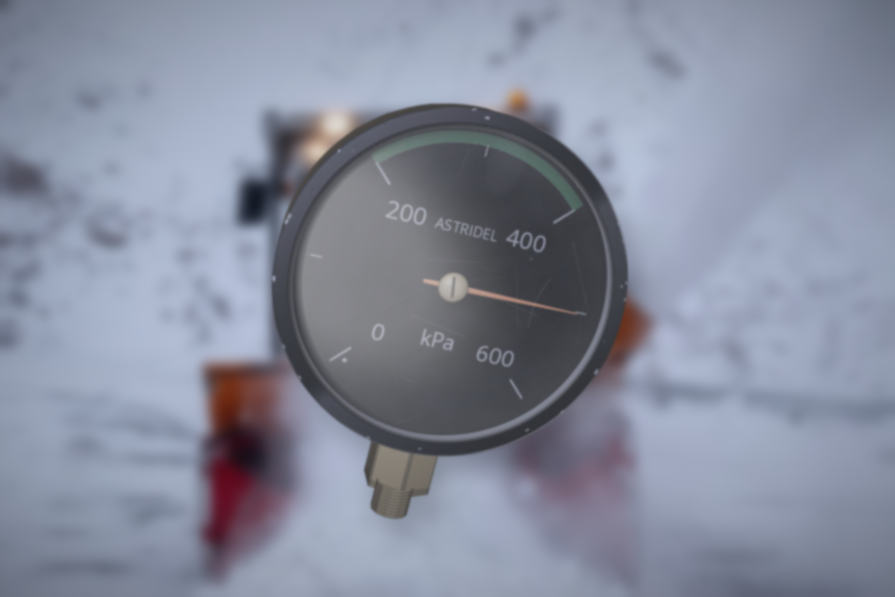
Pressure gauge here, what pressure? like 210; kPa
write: 500; kPa
